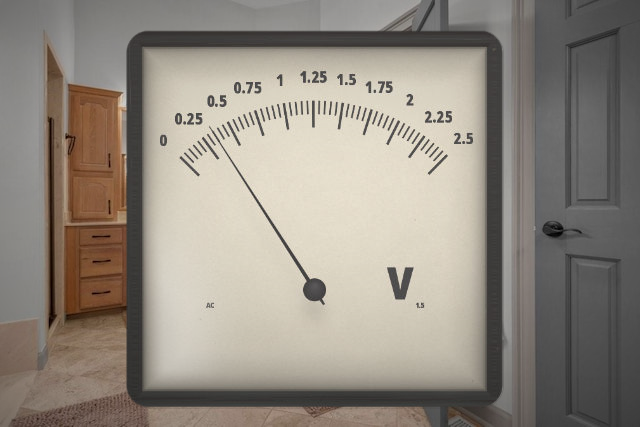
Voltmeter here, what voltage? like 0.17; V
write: 0.35; V
